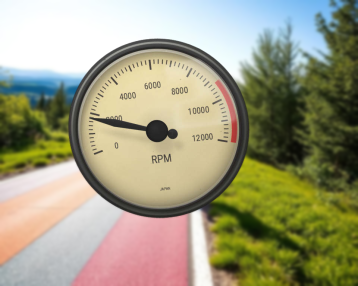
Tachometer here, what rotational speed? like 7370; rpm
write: 1800; rpm
